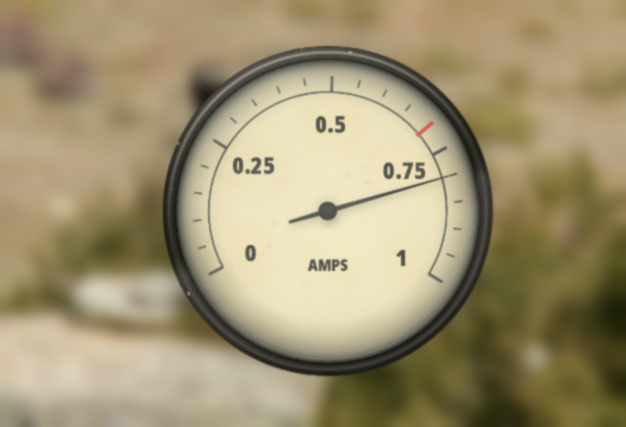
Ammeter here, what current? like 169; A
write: 0.8; A
